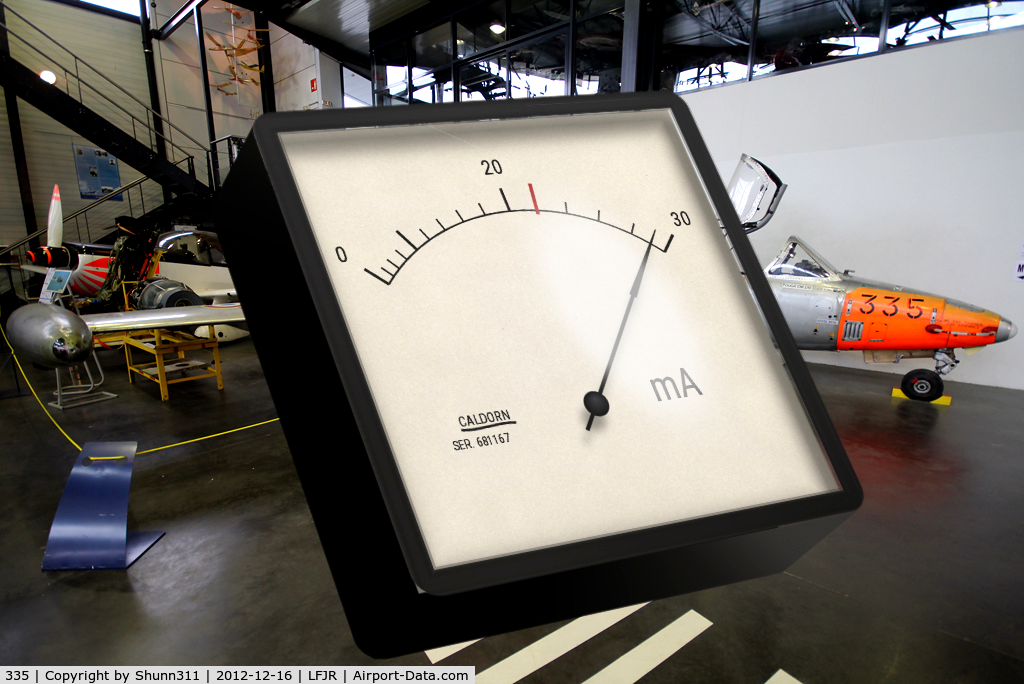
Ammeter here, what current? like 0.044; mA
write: 29; mA
